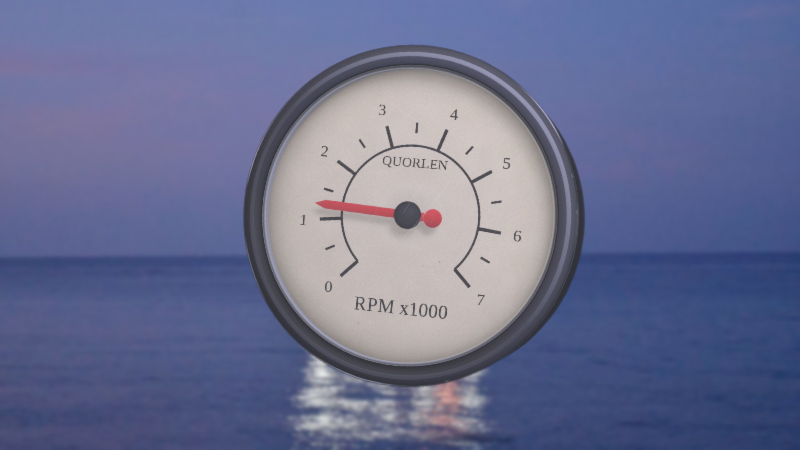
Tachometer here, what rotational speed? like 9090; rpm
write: 1250; rpm
